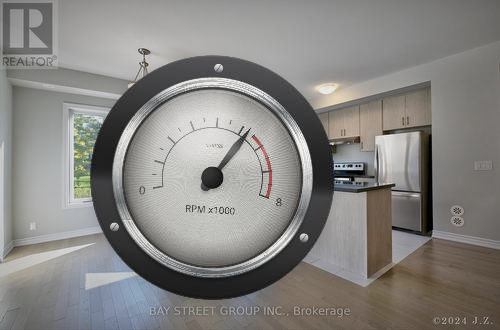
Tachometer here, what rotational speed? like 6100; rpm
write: 5250; rpm
